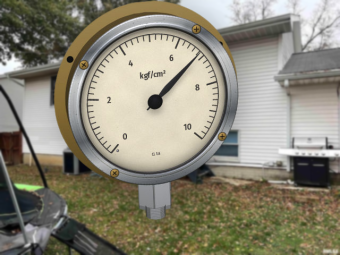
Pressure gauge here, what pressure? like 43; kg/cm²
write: 6.8; kg/cm²
